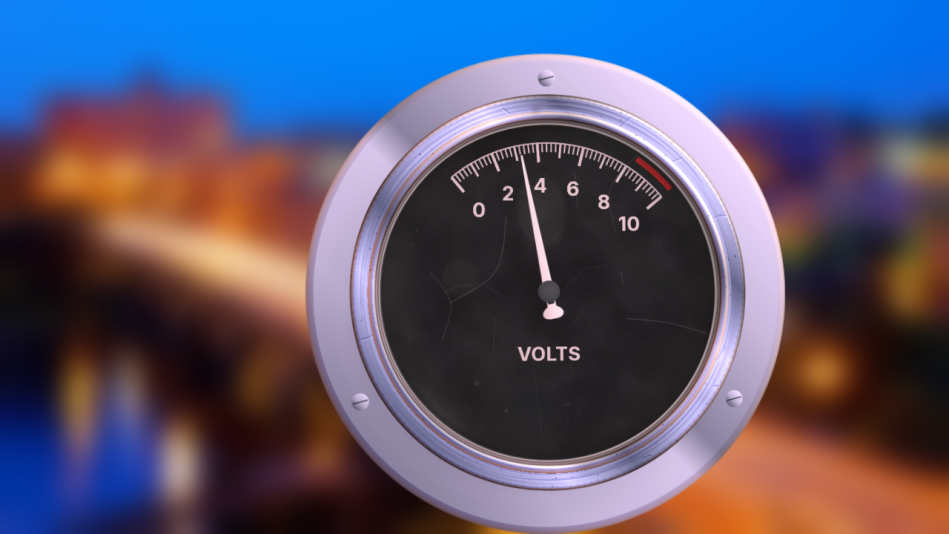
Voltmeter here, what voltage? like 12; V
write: 3.2; V
